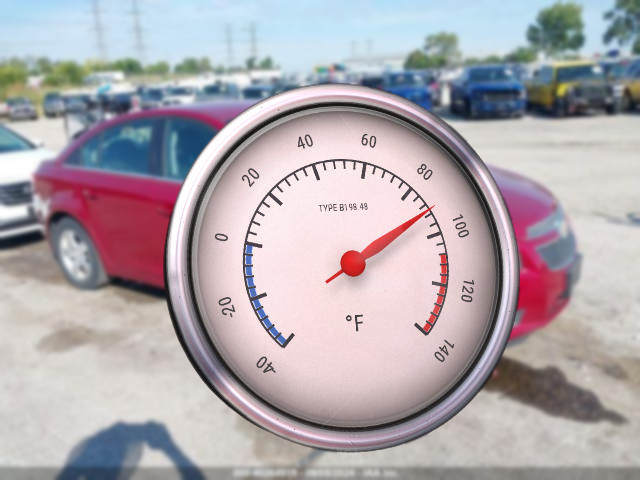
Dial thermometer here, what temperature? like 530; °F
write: 90; °F
